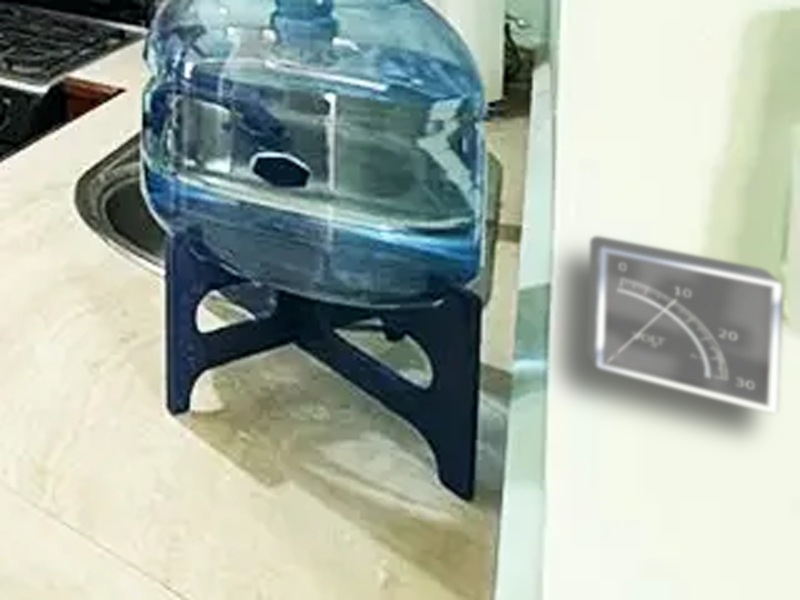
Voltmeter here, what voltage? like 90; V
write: 10; V
